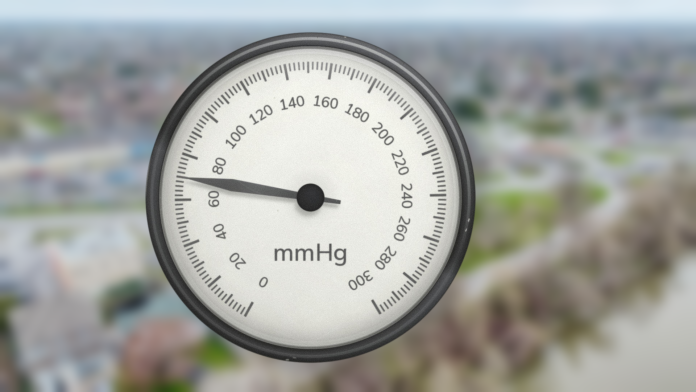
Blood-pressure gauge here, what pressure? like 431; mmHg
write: 70; mmHg
